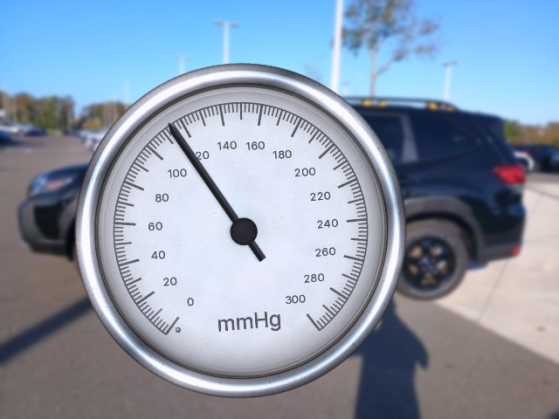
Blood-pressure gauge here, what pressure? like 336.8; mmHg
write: 114; mmHg
